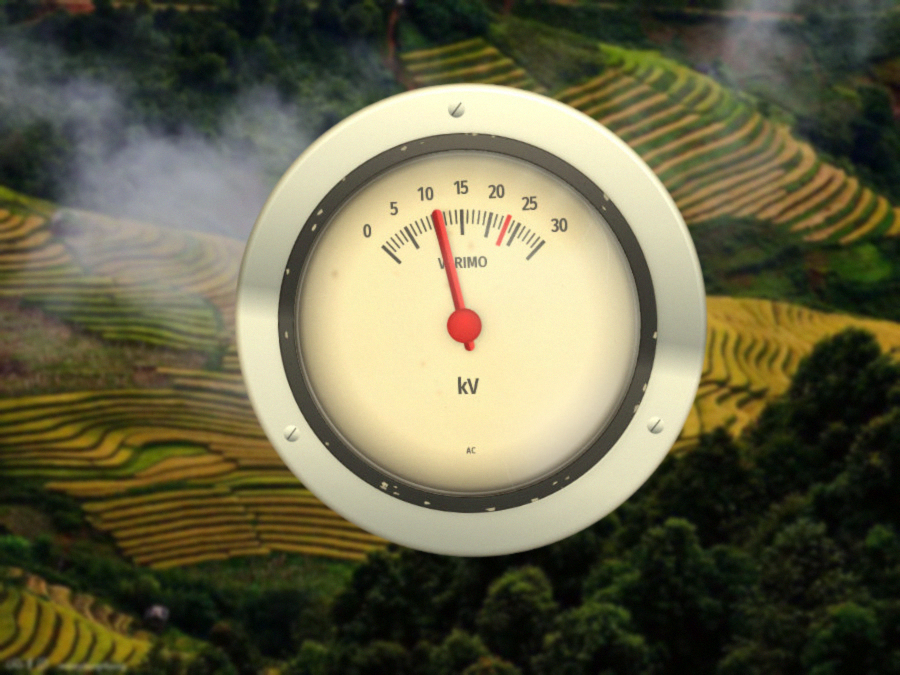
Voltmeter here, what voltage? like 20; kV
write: 11; kV
